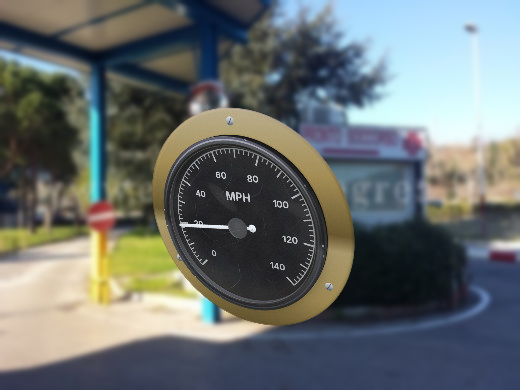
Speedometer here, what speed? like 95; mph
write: 20; mph
